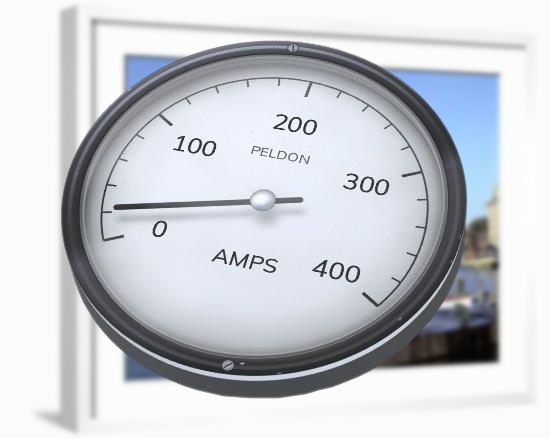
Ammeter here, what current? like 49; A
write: 20; A
